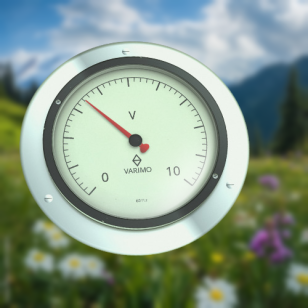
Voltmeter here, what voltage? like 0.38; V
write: 3.4; V
